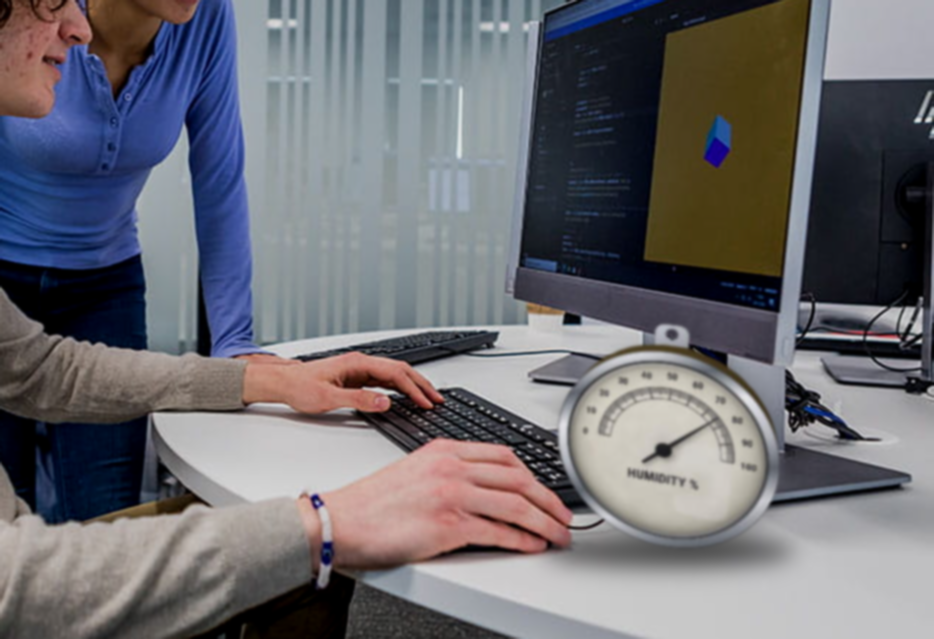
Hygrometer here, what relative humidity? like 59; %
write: 75; %
